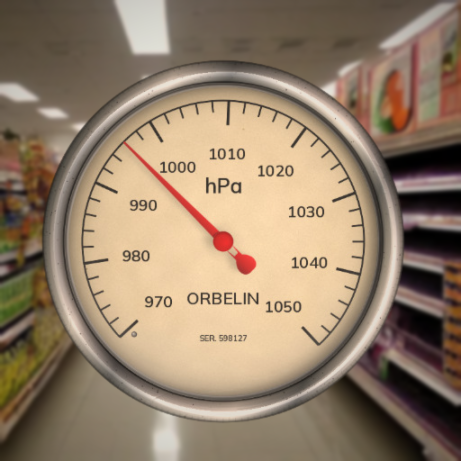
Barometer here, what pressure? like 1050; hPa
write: 996; hPa
